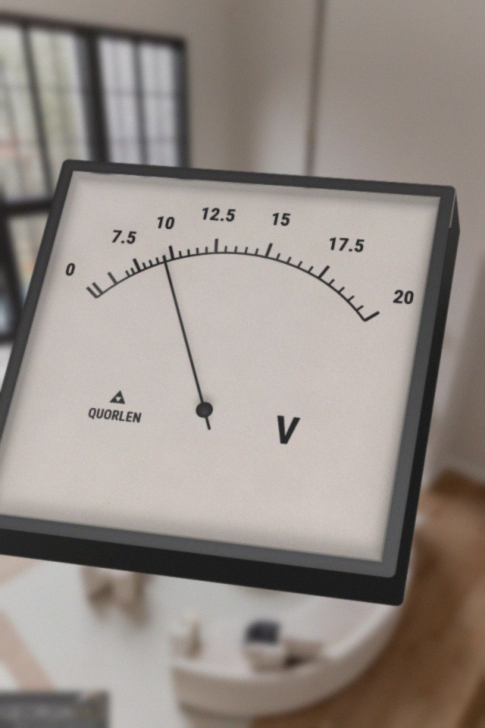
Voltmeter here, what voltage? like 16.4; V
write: 9.5; V
